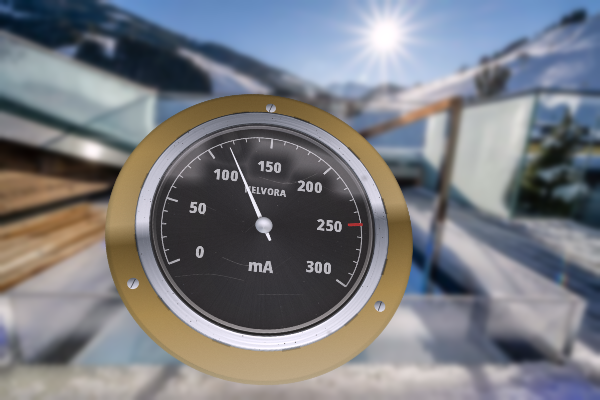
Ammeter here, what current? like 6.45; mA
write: 115; mA
